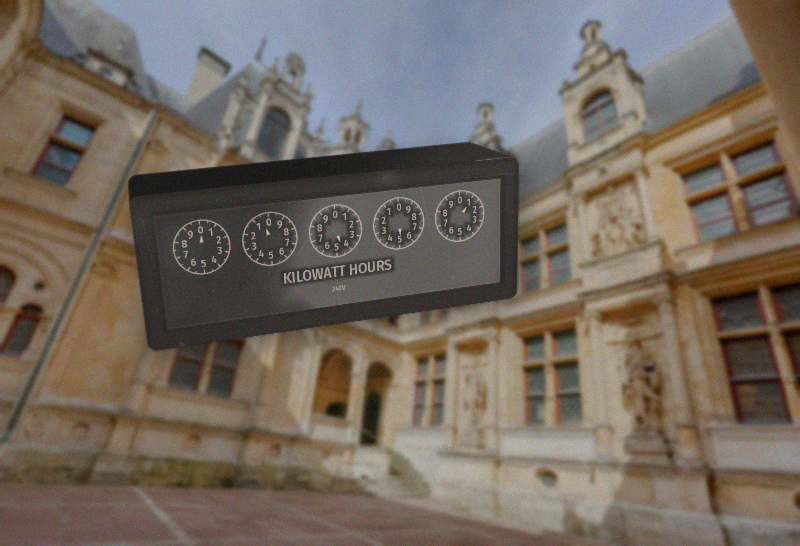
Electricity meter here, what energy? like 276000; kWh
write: 451; kWh
